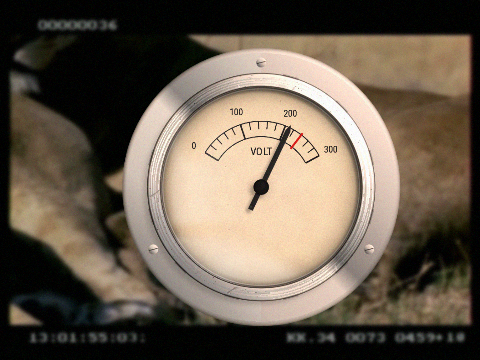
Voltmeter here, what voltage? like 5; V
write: 210; V
